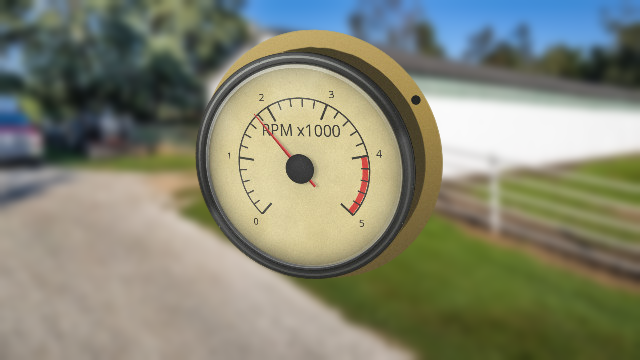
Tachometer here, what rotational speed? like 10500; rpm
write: 1800; rpm
